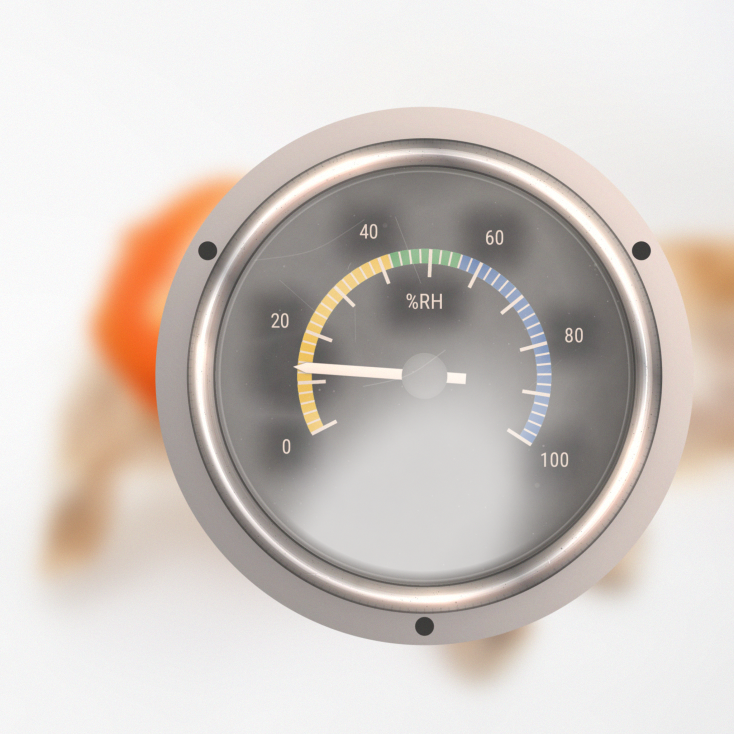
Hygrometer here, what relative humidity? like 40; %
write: 13; %
